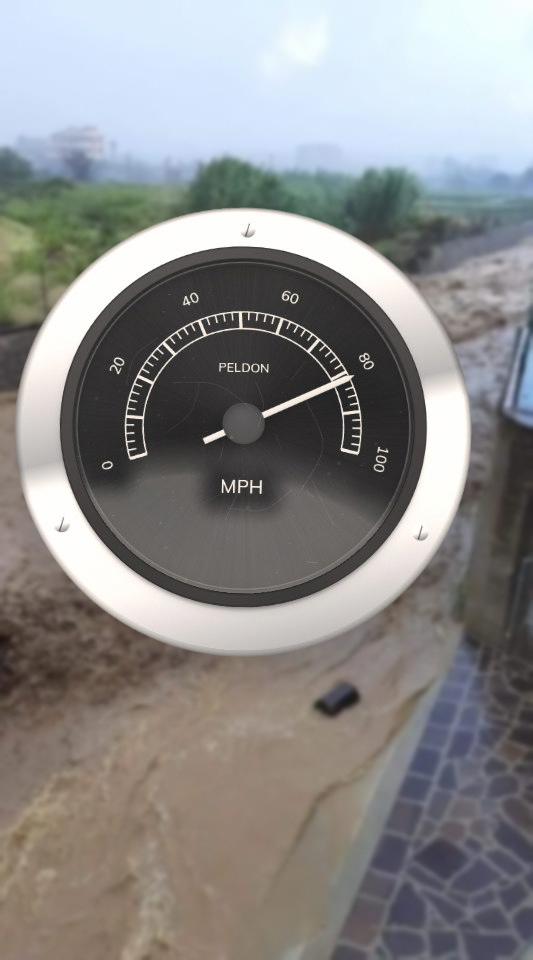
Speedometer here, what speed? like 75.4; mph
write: 82; mph
